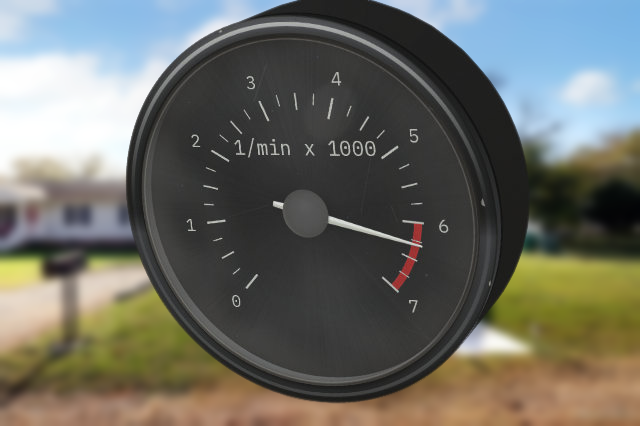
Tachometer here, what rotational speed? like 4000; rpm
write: 6250; rpm
